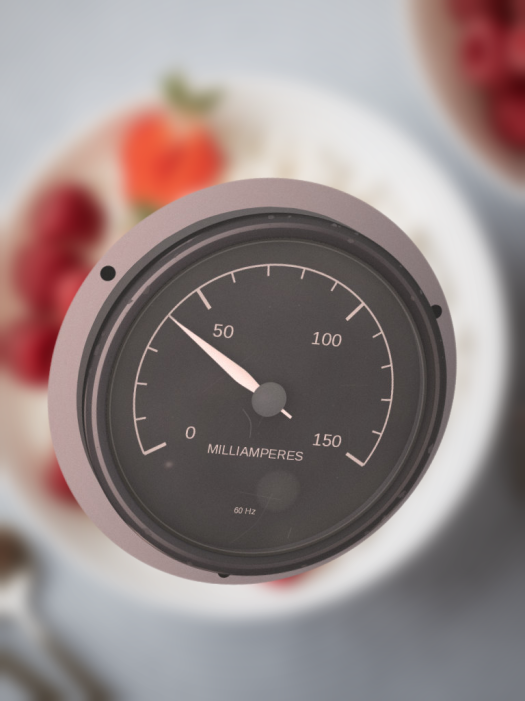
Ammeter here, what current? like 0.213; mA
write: 40; mA
